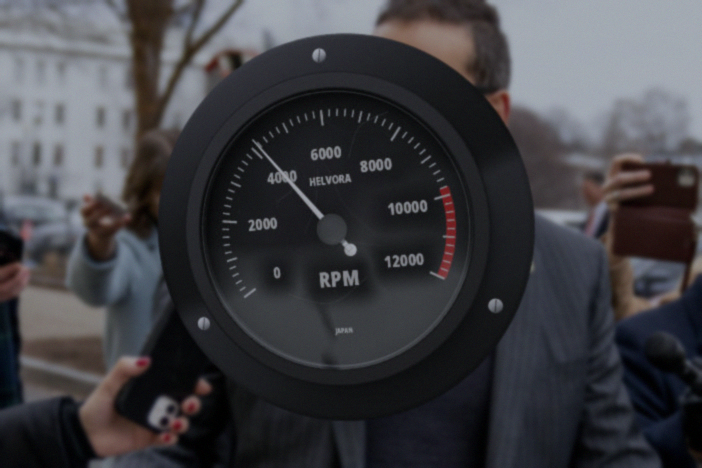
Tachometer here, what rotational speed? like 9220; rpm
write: 4200; rpm
